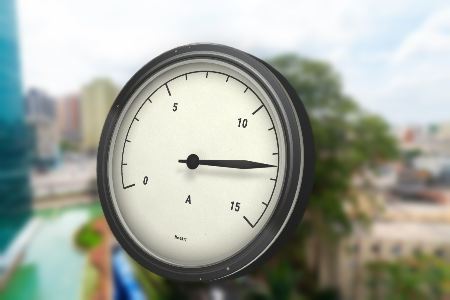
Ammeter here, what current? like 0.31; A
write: 12.5; A
